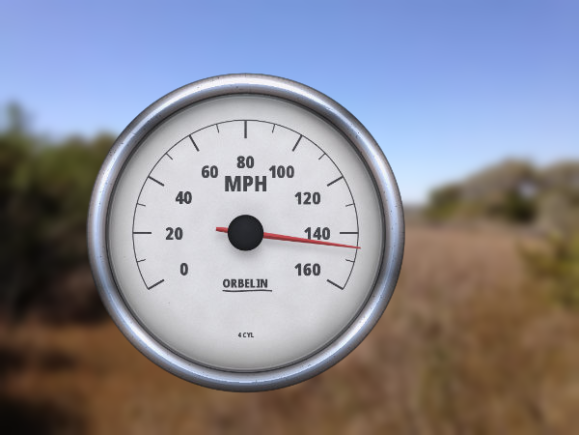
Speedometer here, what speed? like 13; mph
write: 145; mph
